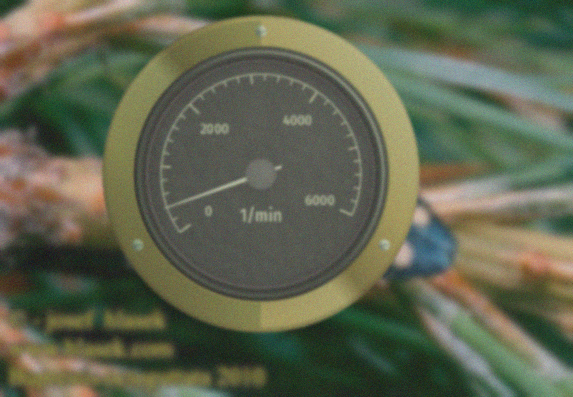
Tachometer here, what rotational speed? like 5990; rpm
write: 400; rpm
